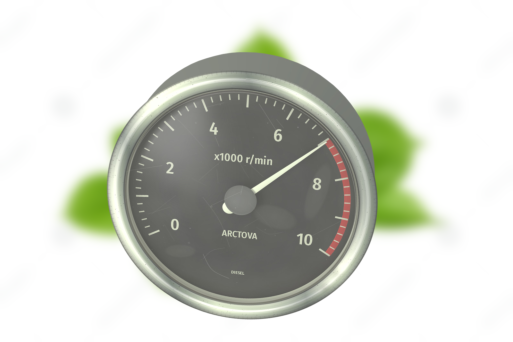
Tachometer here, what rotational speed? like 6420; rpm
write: 7000; rpm
